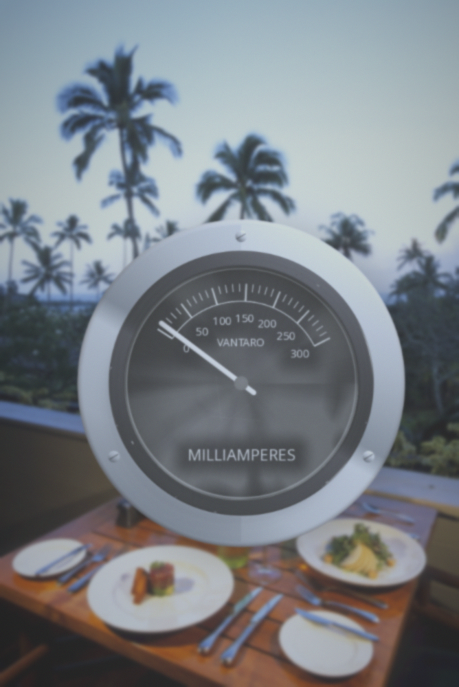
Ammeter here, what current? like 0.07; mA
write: 10; mA
